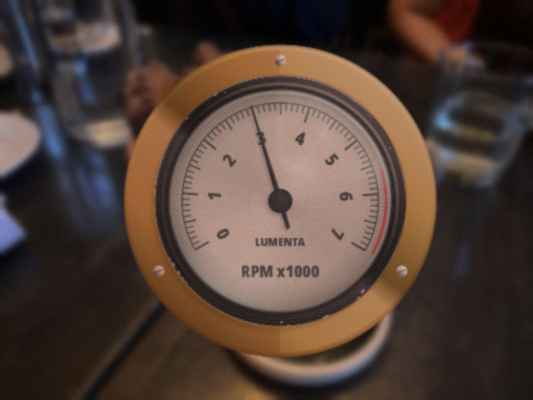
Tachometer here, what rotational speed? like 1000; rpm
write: 3000; rpm
